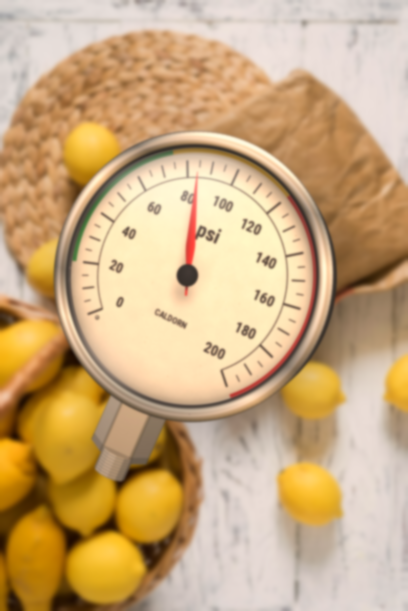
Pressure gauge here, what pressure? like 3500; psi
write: 85; psi
